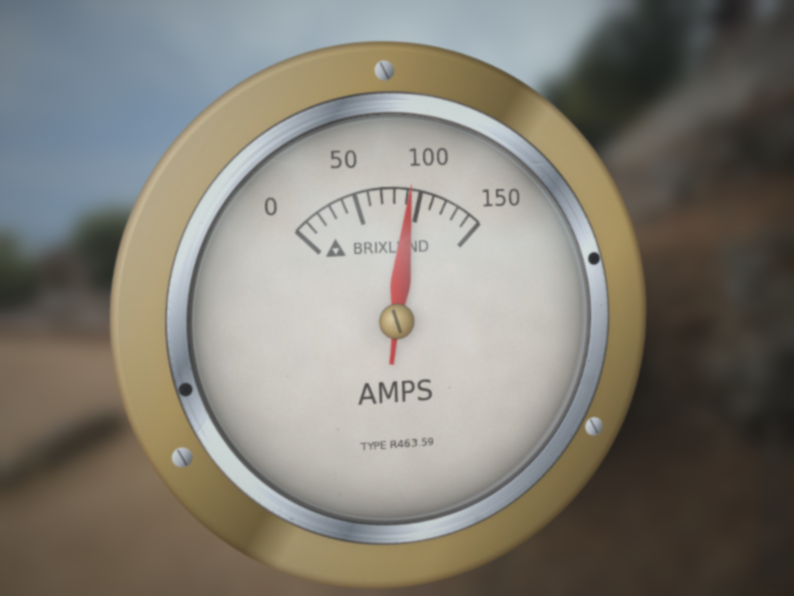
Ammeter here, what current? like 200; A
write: 90; A
